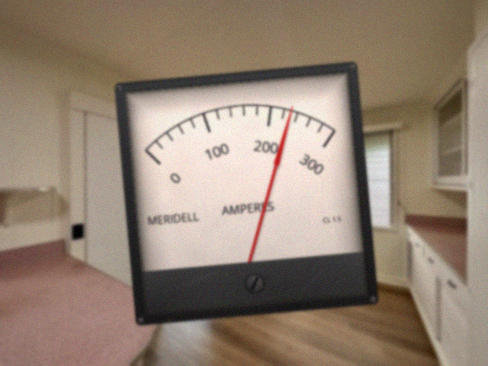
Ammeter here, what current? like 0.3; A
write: 230; A
